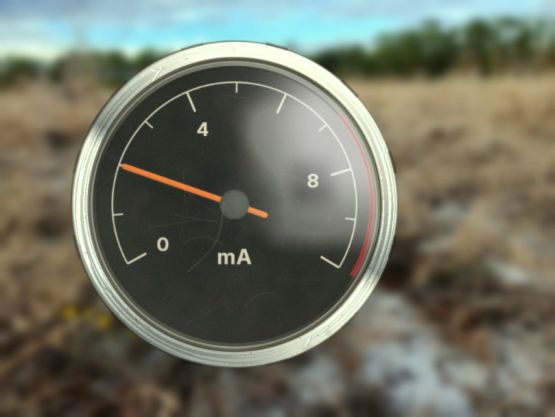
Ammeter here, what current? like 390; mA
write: 2; mA
